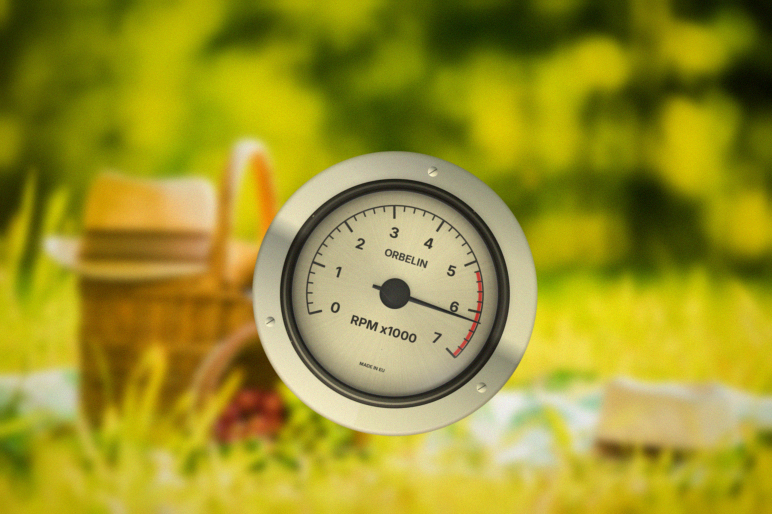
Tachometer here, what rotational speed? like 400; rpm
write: 6200; rpm
